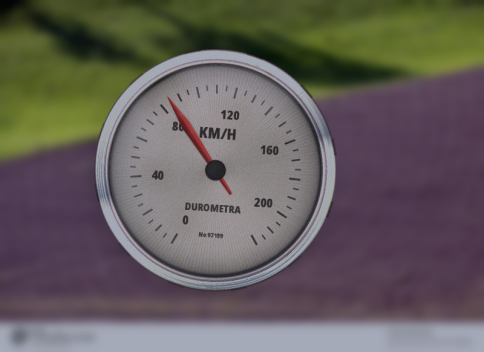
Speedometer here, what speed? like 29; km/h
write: 85; km/h
